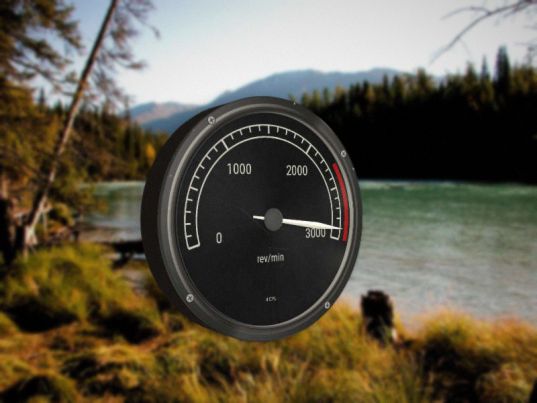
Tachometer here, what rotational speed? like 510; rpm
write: 2900; rpm
